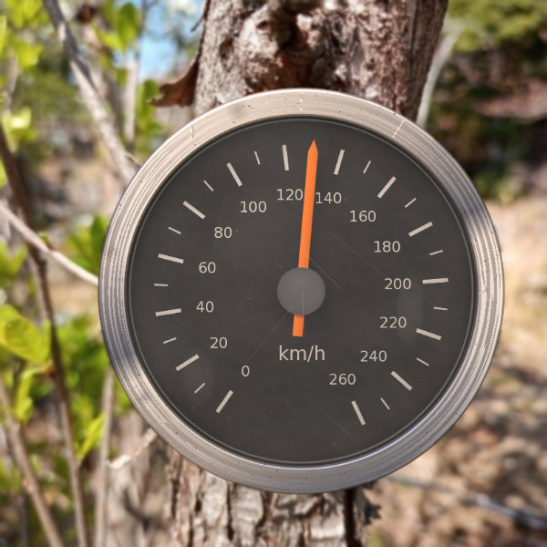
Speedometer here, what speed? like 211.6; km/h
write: 130; km/h
